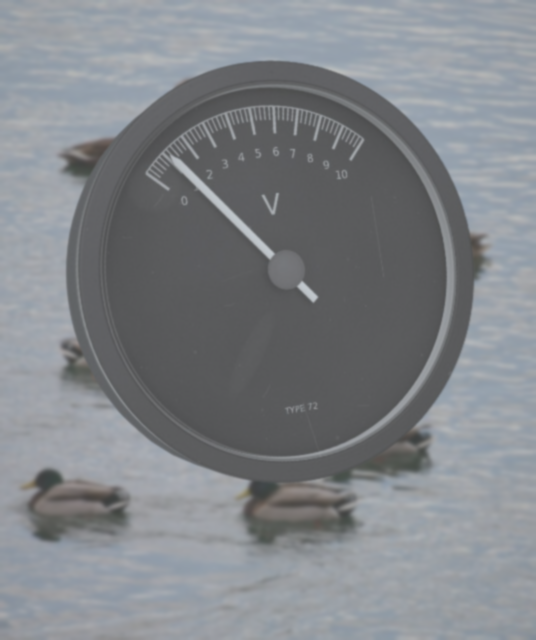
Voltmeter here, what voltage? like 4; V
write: 1; V
